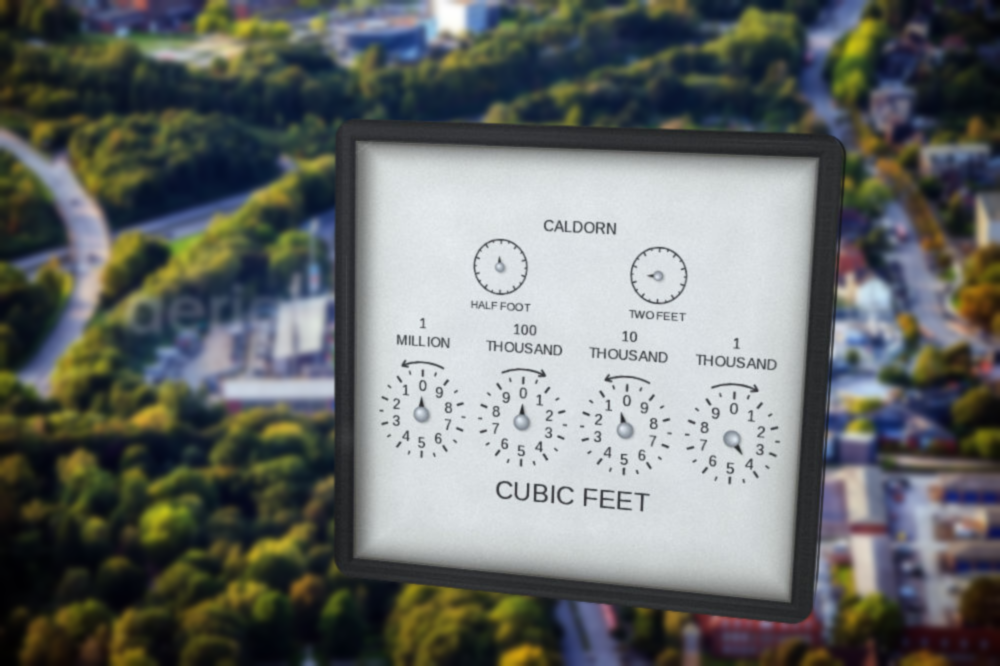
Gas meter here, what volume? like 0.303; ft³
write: 400; ft³
